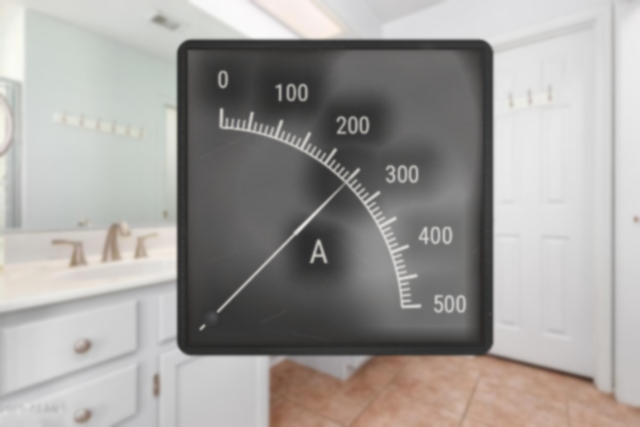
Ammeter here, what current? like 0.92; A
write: 250; A
